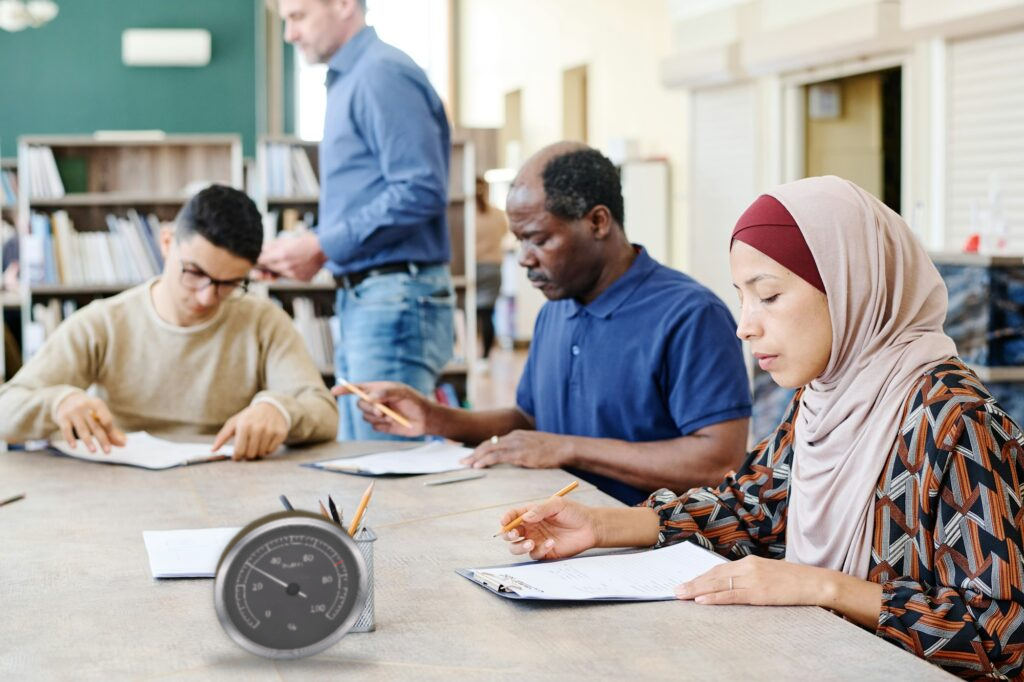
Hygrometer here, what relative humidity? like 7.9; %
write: 30; %
